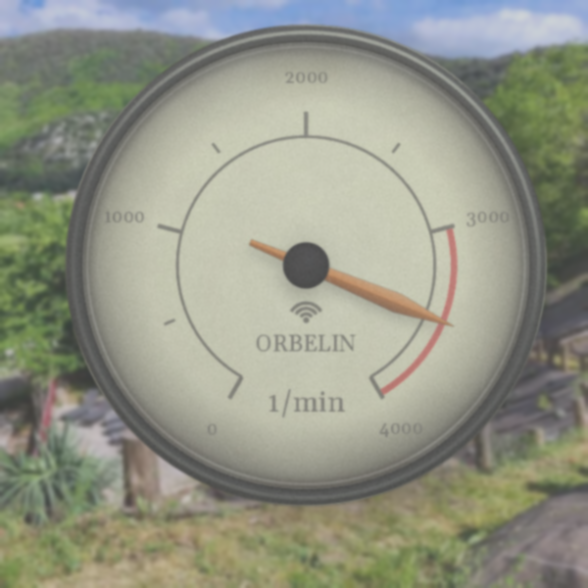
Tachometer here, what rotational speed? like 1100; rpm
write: 3500; rpm
